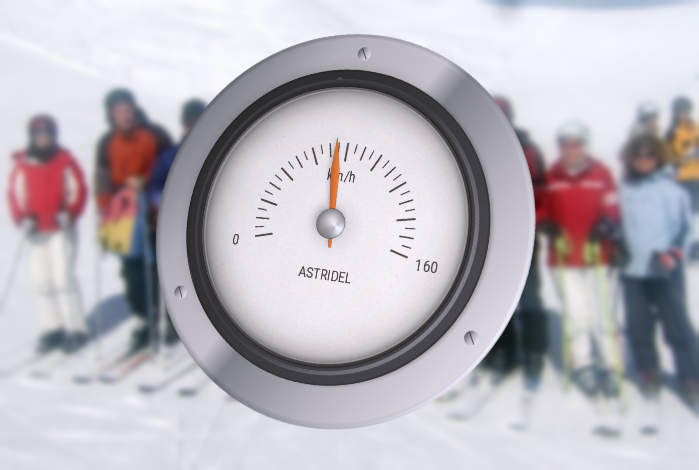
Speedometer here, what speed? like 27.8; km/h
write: 75; km/h
